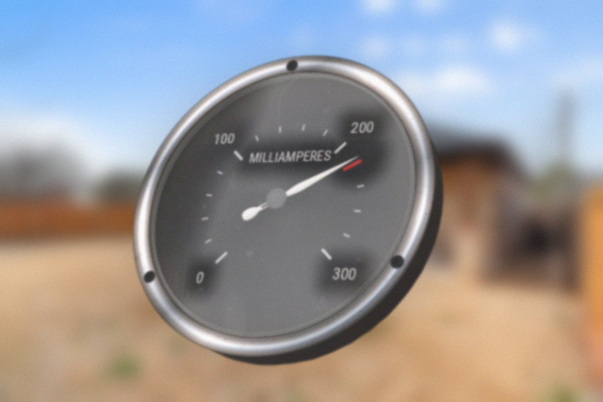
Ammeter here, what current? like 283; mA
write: 220; mA
